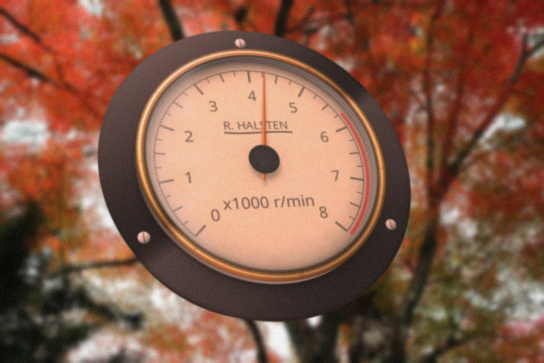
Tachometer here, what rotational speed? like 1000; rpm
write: 4250; rpm
